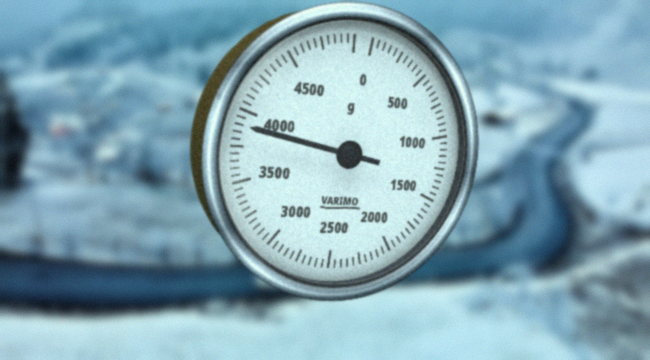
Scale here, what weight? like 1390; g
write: 3900; g
